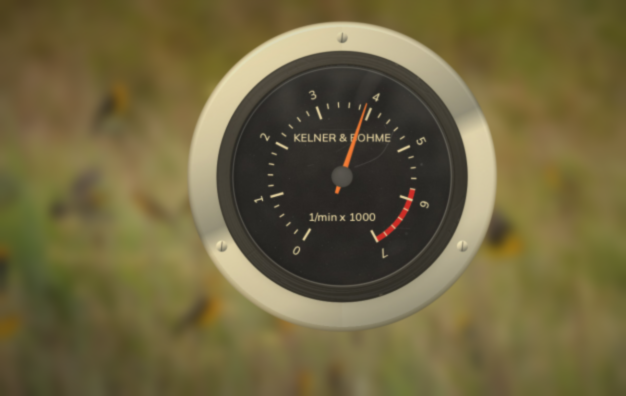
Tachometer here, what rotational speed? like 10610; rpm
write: 3900; rpm
